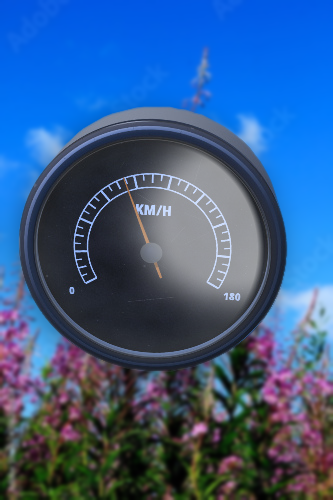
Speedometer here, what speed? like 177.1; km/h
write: 75; km/h
